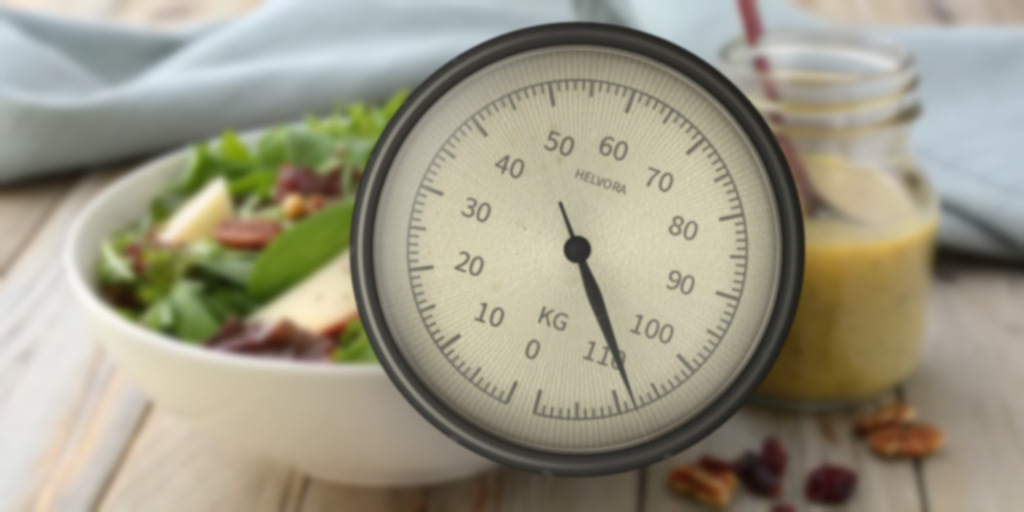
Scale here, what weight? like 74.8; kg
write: 108; kg
